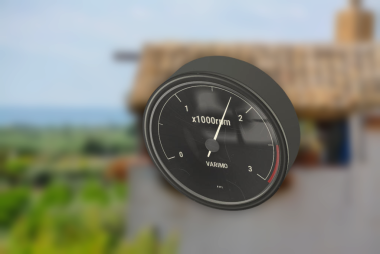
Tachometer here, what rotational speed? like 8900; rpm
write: 1750; rpm
